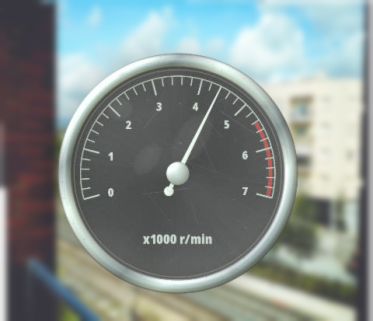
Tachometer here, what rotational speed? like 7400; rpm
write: 4400; rpm
